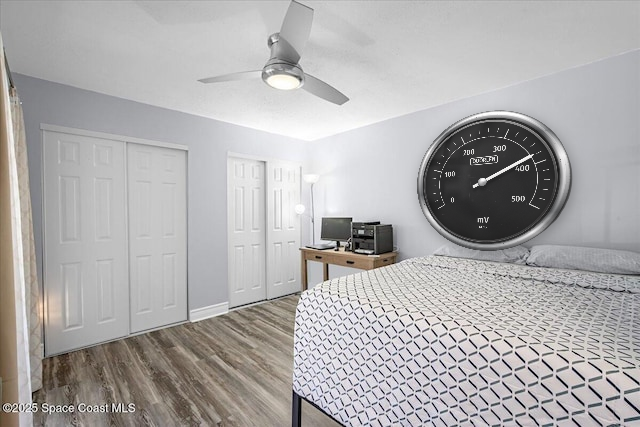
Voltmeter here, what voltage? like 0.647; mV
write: 380; mV
